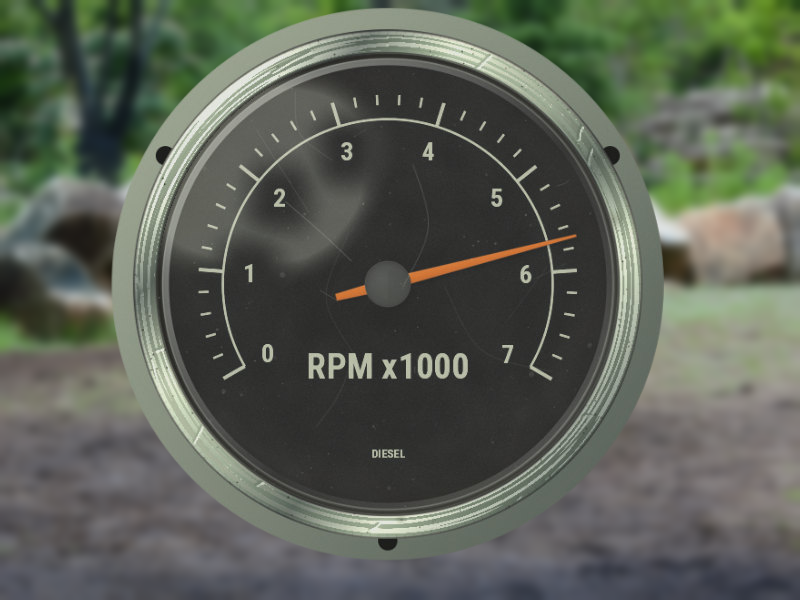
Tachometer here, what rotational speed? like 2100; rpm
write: 5700; rpm
